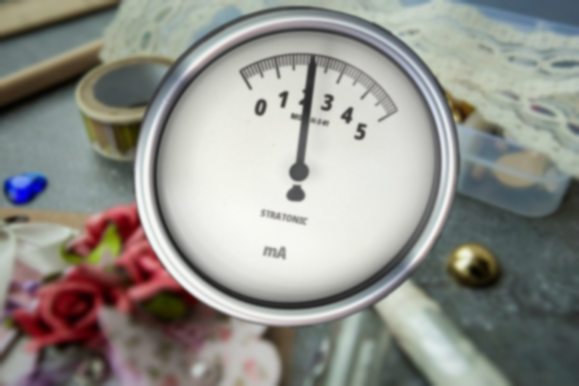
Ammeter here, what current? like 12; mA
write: 2; mA
